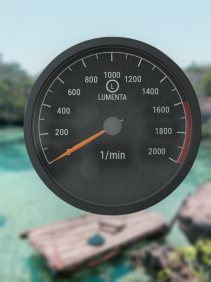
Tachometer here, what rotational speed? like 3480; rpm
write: 0; rpm
